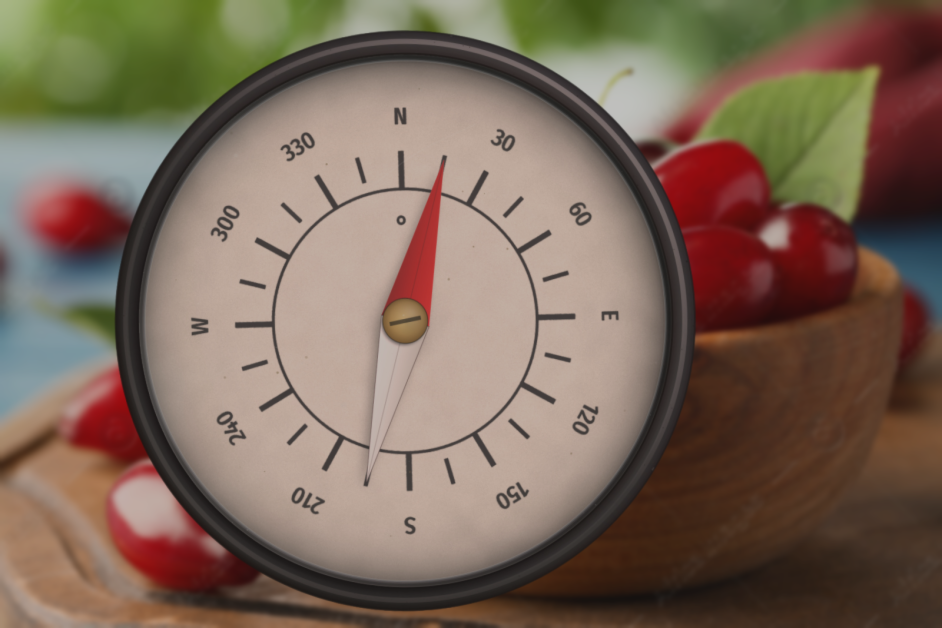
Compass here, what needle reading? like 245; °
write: 15; °
